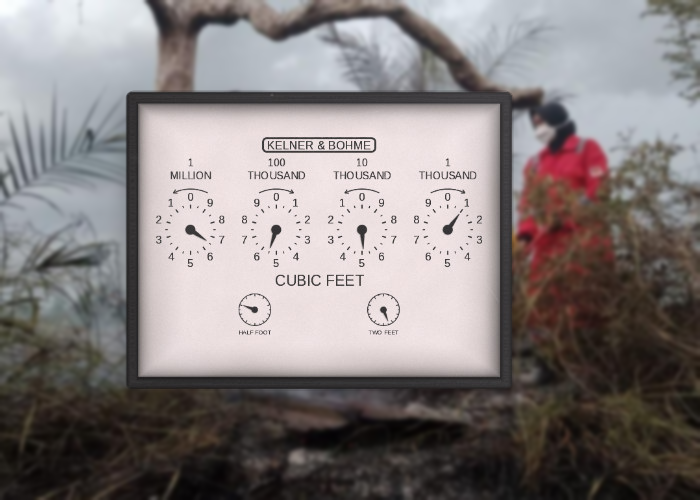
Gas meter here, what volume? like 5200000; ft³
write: 655100; ft³
